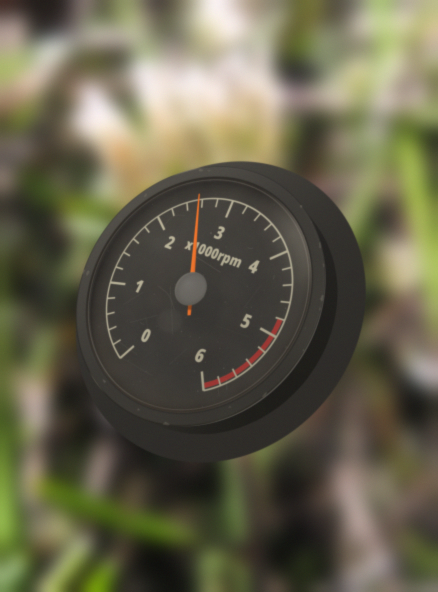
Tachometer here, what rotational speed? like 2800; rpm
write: 2600; rpm
